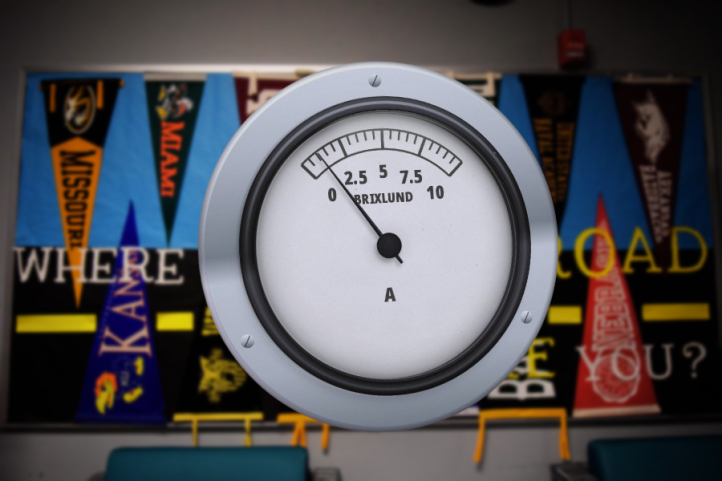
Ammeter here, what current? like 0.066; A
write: 1; A
